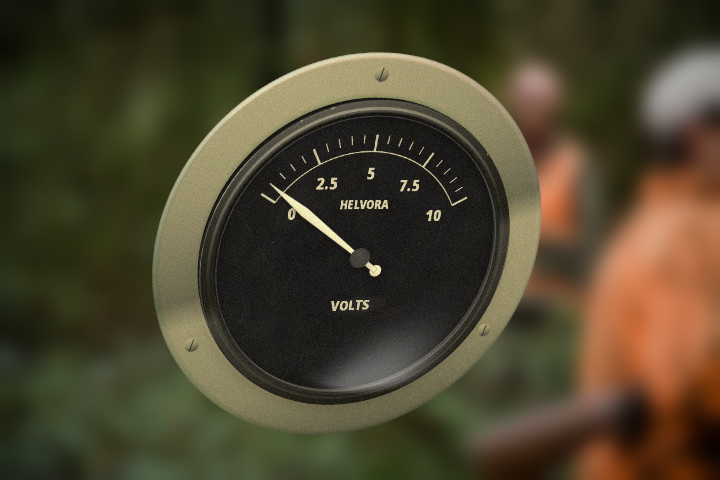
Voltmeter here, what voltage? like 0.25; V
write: 0.5; V
